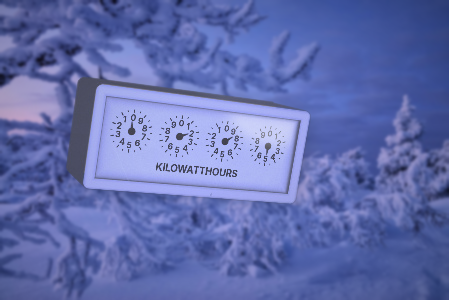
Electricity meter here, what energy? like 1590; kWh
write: 185; kWh
